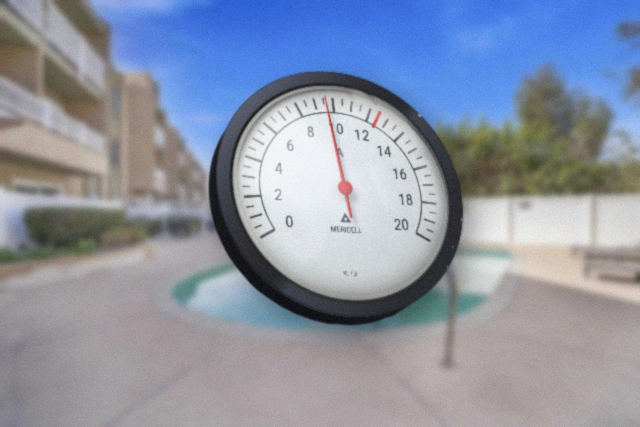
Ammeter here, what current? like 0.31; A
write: 9.5; A
